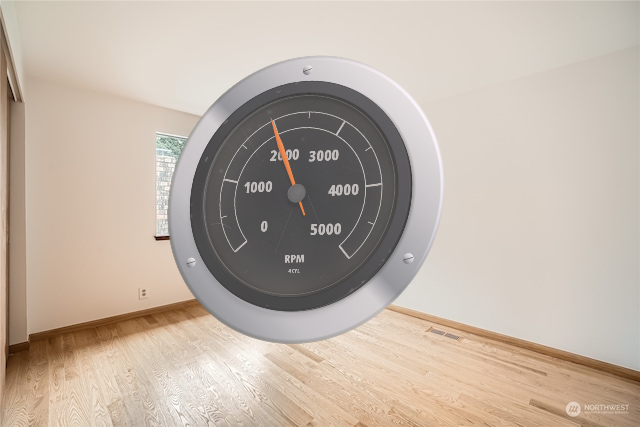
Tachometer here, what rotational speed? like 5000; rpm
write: 2000; rpm
